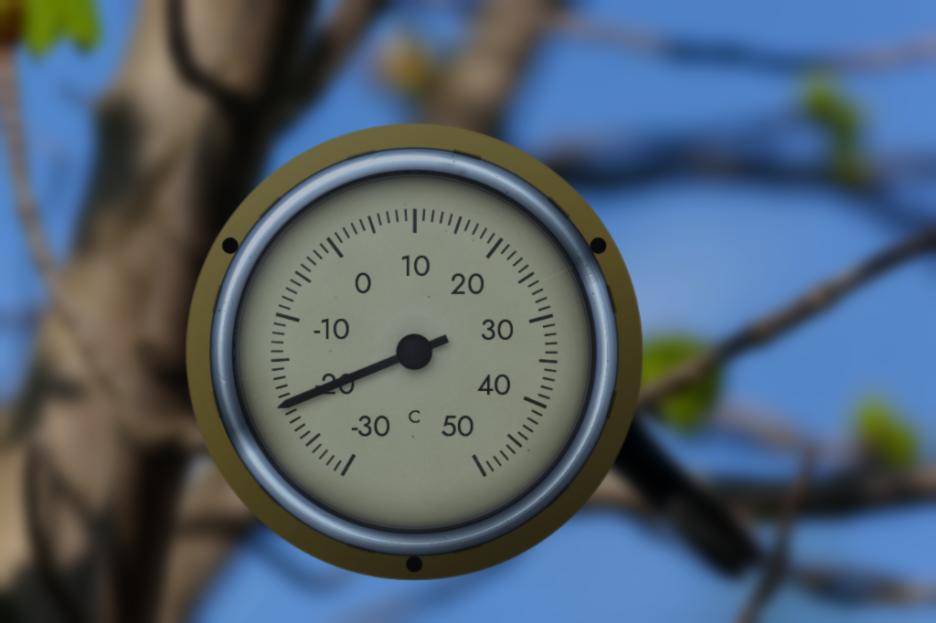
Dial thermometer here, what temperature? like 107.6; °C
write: -20; °C
